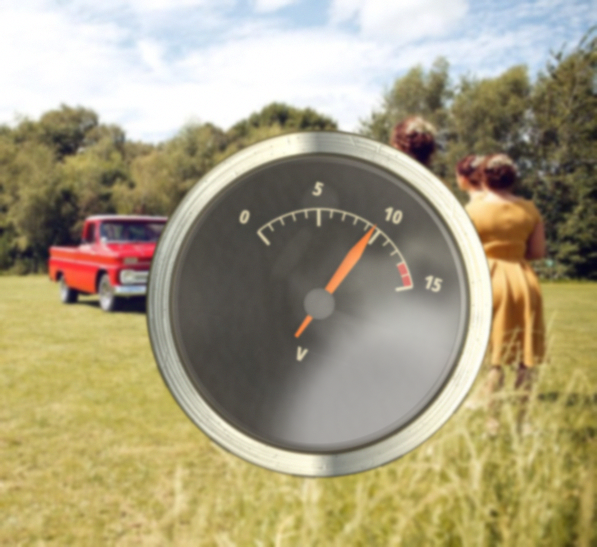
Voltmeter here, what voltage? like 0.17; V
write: 9.5; V
